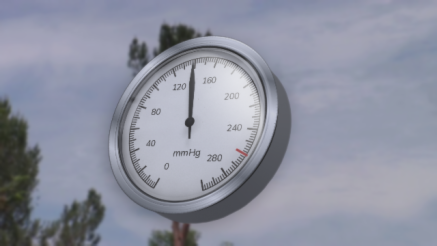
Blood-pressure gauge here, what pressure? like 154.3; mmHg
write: 140; mmHg
